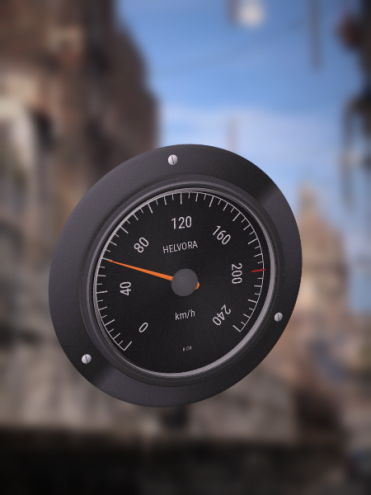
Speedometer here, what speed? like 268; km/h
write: 60; km/h
